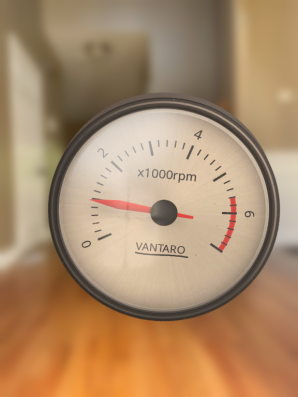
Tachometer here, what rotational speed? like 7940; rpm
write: 1000; rpm
